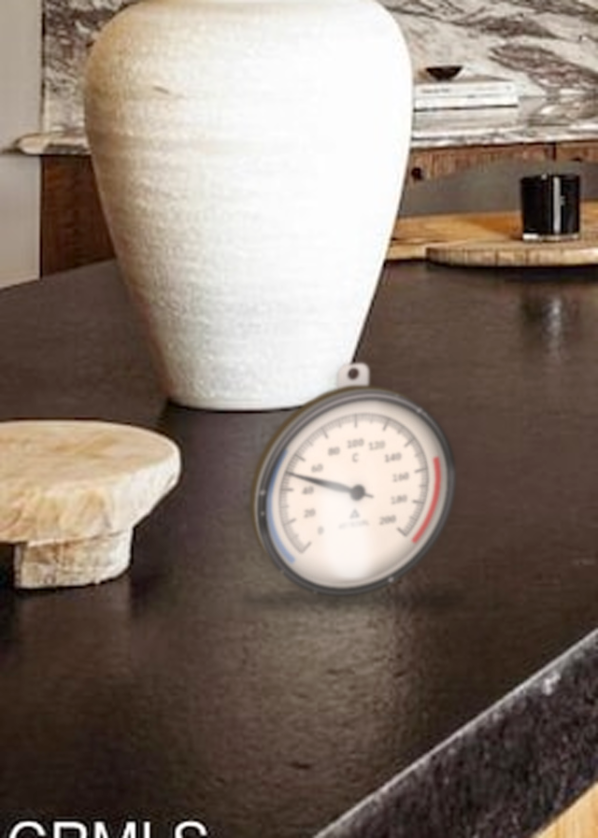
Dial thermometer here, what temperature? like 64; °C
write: 50; °C
